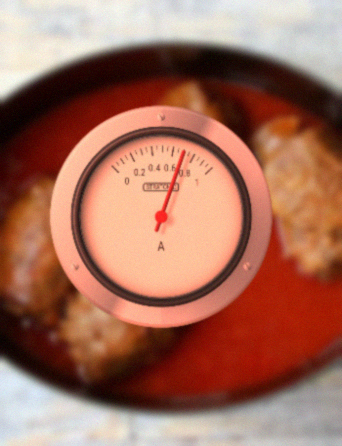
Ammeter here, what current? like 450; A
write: 0.7; A
